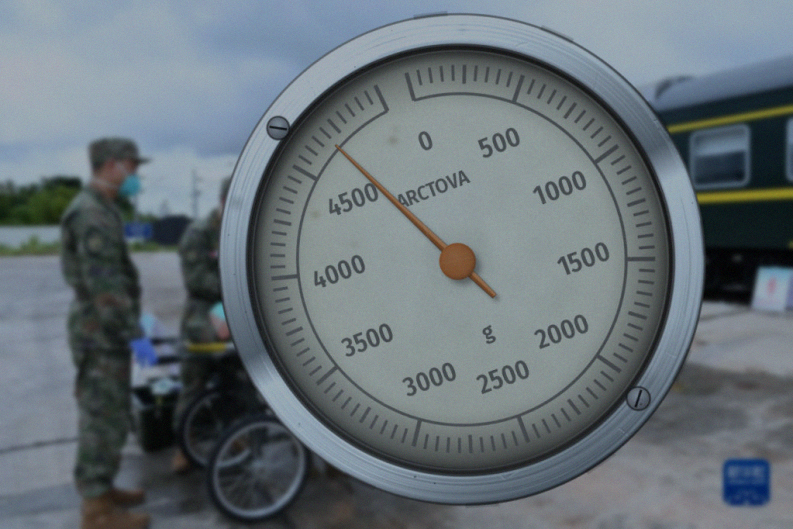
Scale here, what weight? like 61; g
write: 4700; g
